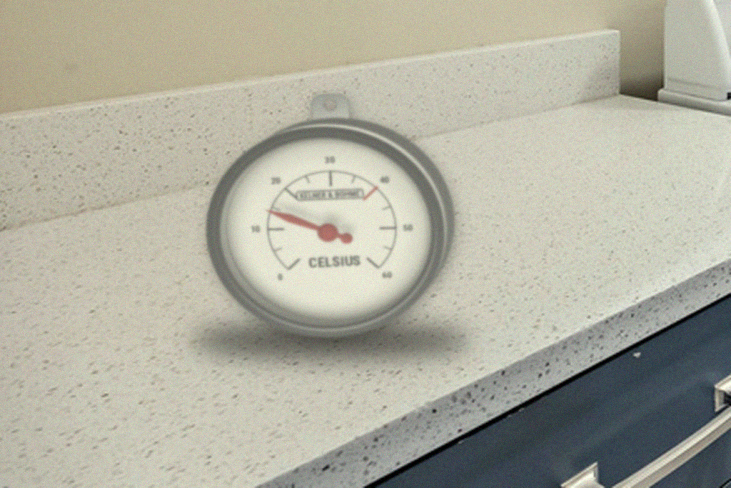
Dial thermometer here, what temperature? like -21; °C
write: 15; °C
